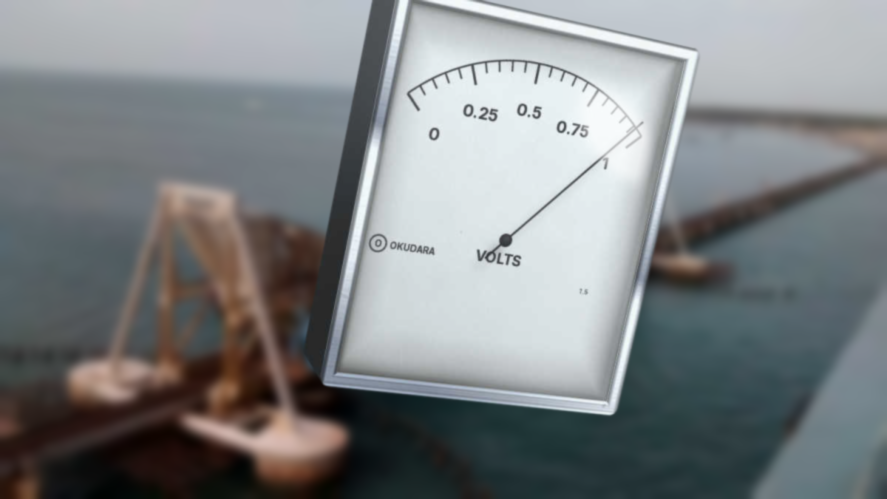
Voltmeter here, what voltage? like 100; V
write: 0.95; V
